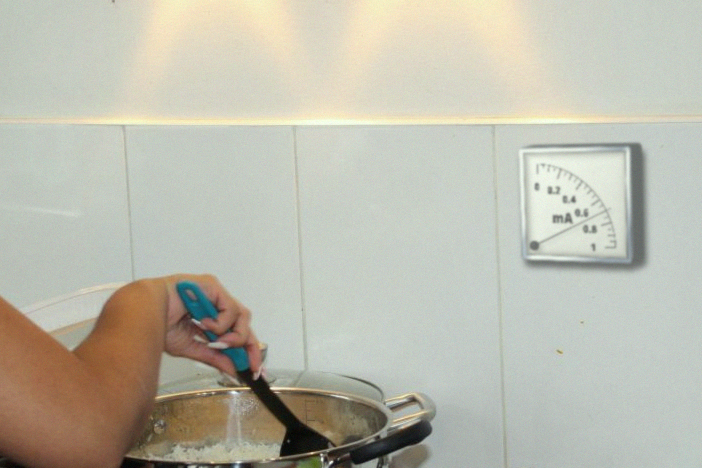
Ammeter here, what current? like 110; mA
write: 0.7; mA
